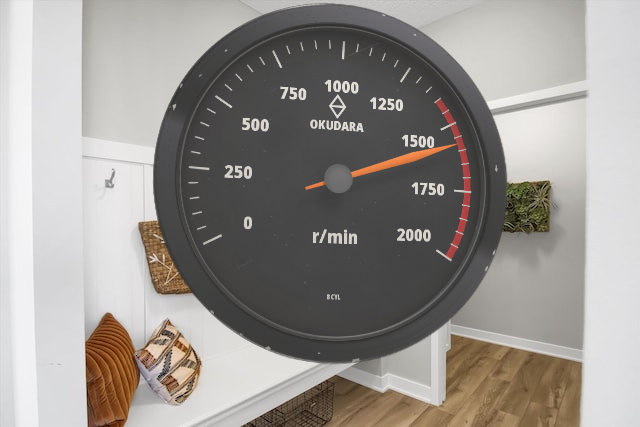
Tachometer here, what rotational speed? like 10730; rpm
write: 1575; rpm
